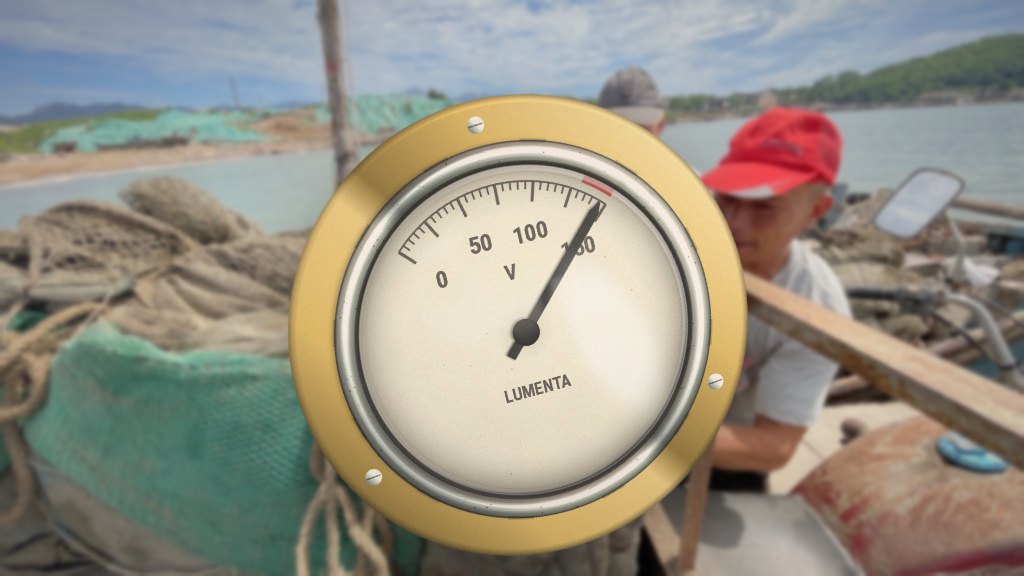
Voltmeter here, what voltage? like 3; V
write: 145; V
